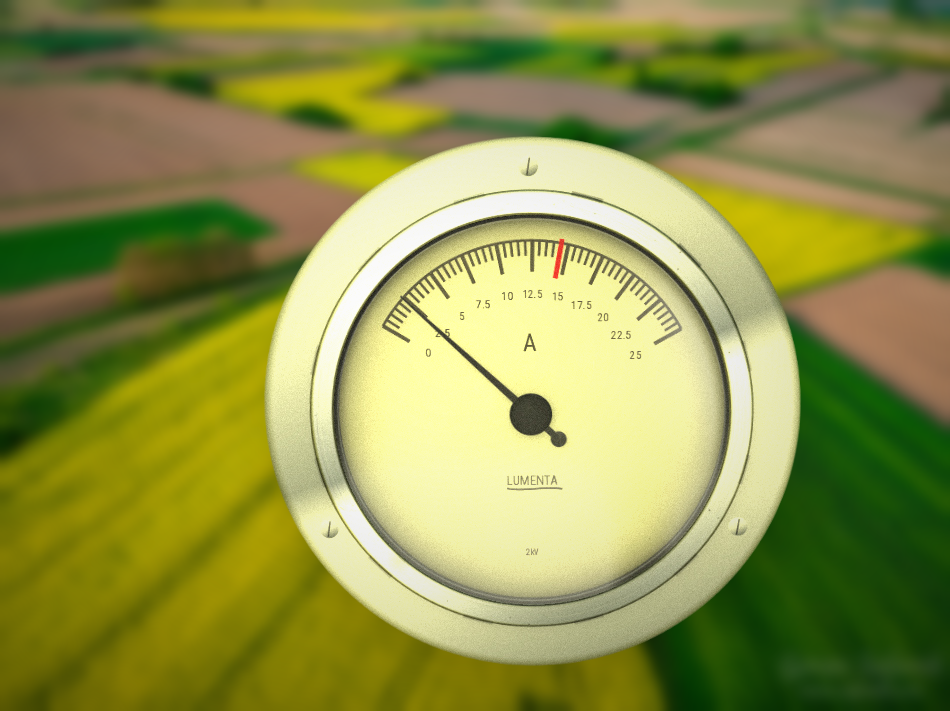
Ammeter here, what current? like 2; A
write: 2.5; A
